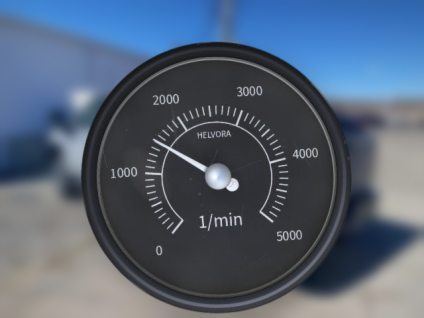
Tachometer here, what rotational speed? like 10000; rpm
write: 1500; rpm
